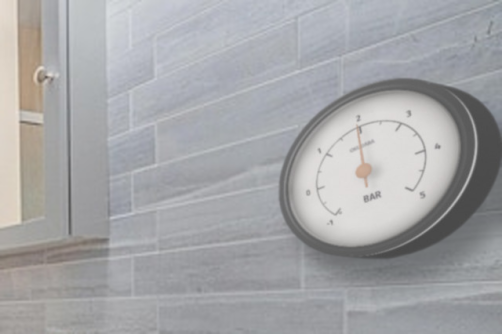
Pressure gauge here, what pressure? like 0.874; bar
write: 2; bar
